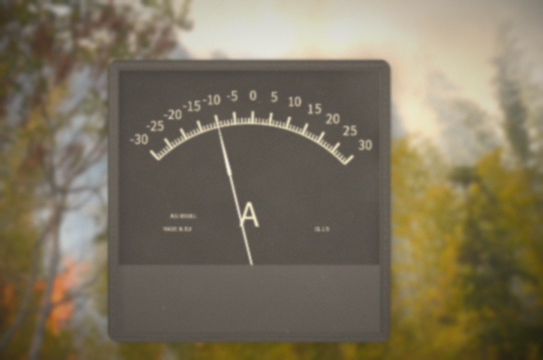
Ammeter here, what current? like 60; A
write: -10; A
